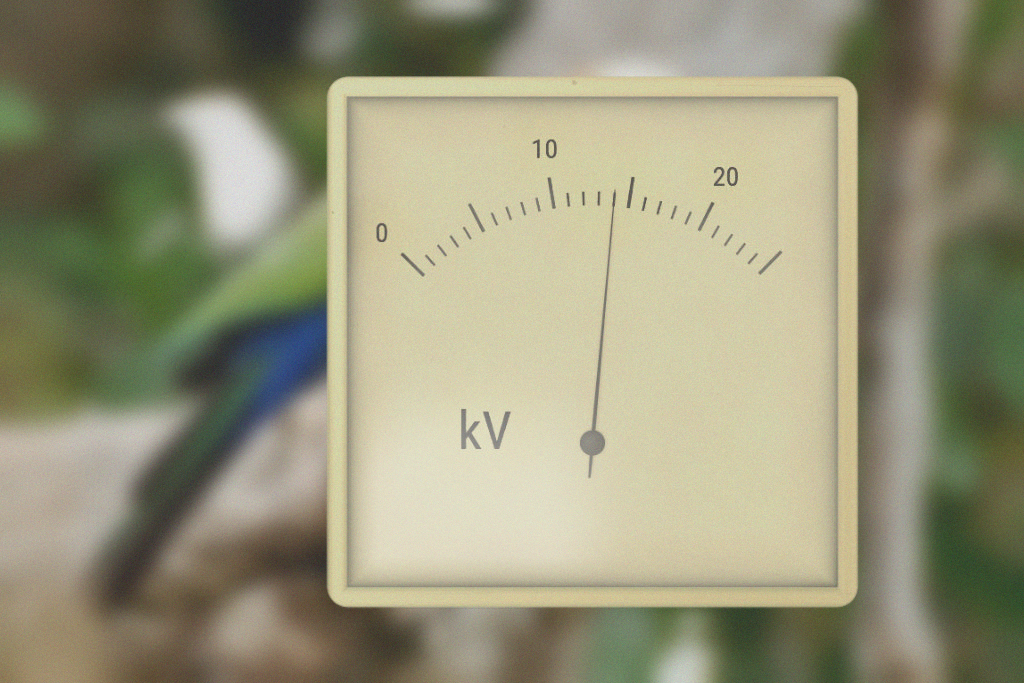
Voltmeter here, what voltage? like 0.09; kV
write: 14; kV
